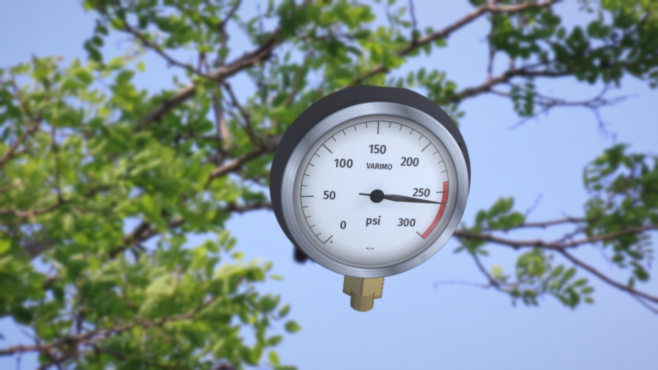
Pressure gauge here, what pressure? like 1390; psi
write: 260; psi
